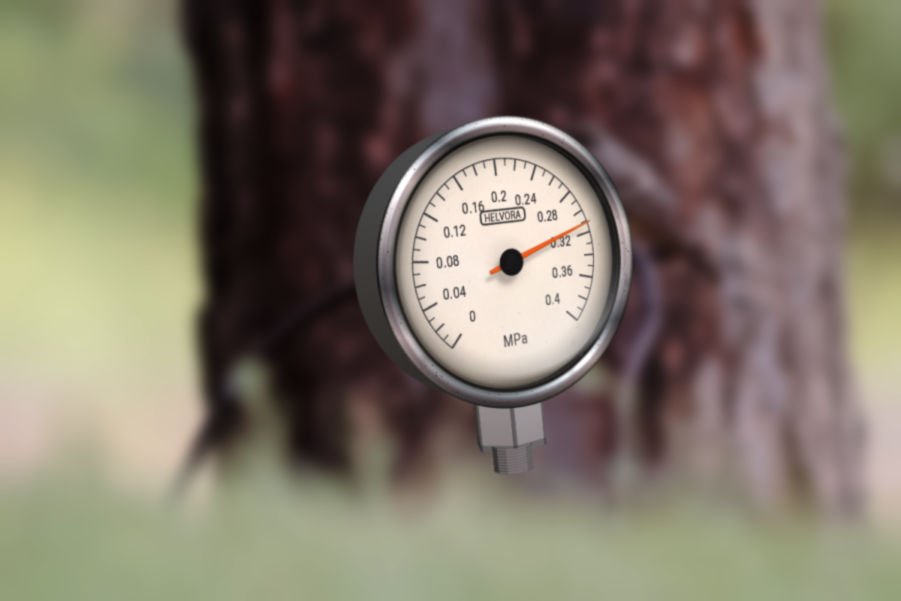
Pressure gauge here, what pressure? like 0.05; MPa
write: 0.31; MPa
